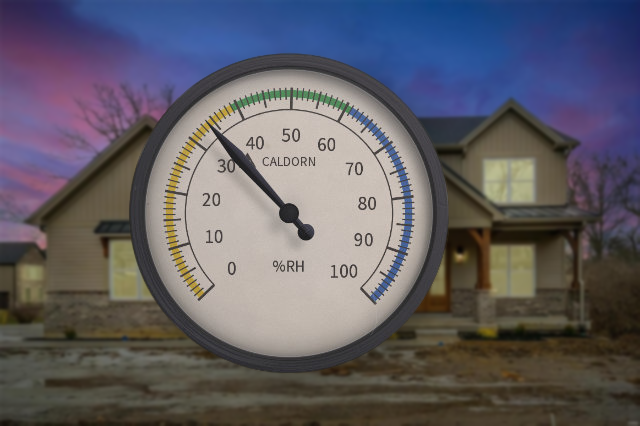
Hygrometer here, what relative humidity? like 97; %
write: 34; %
